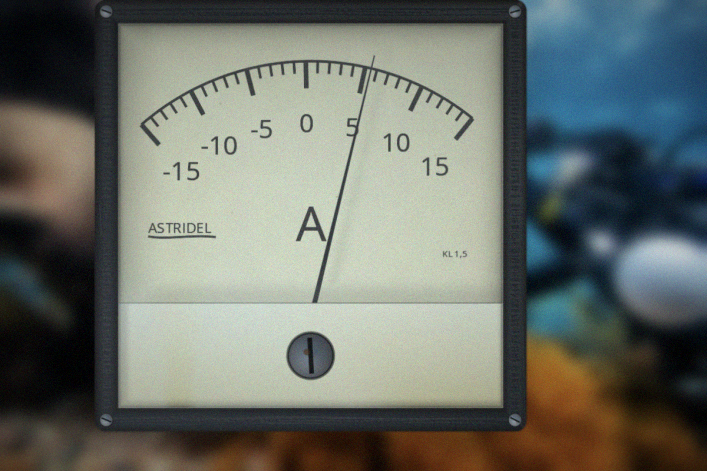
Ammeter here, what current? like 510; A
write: 5.5; A
